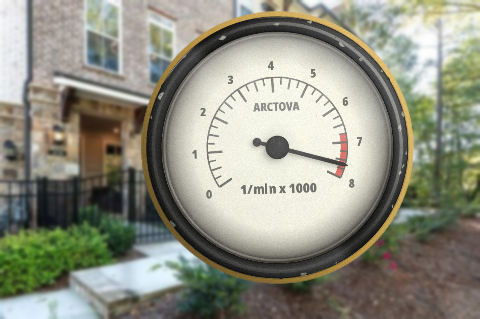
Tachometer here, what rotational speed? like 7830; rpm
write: 7625; rpm
